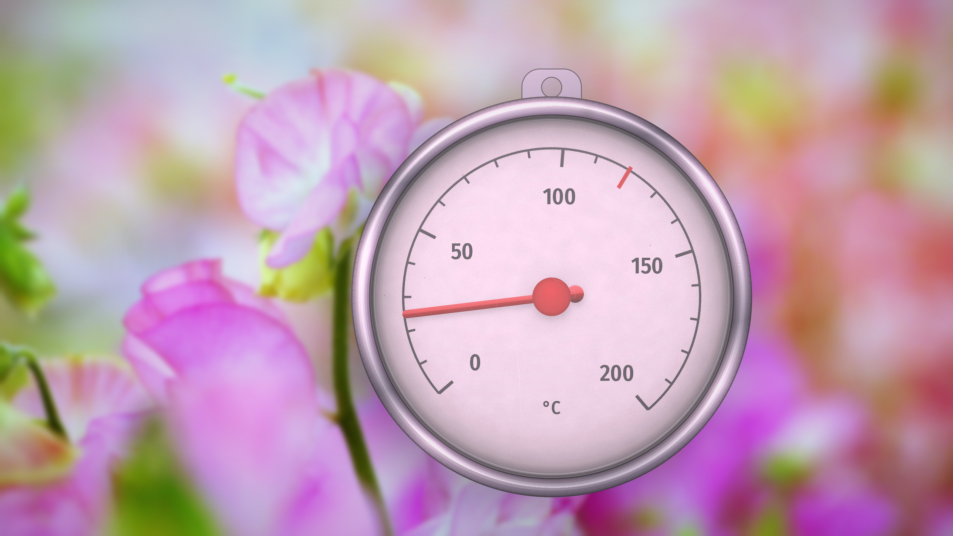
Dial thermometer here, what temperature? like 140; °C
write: 25; °C
